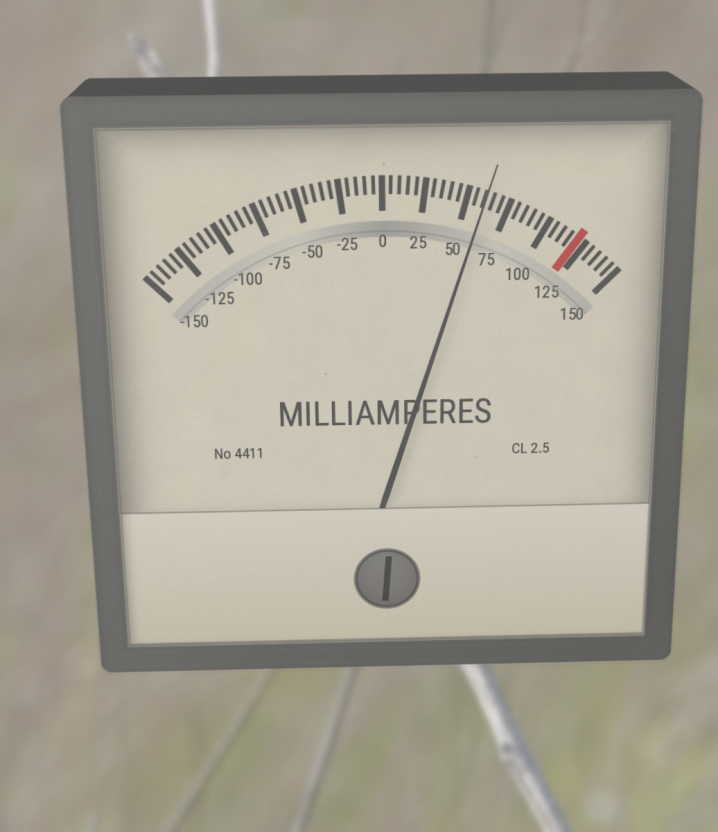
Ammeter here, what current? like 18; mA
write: 60; mA
